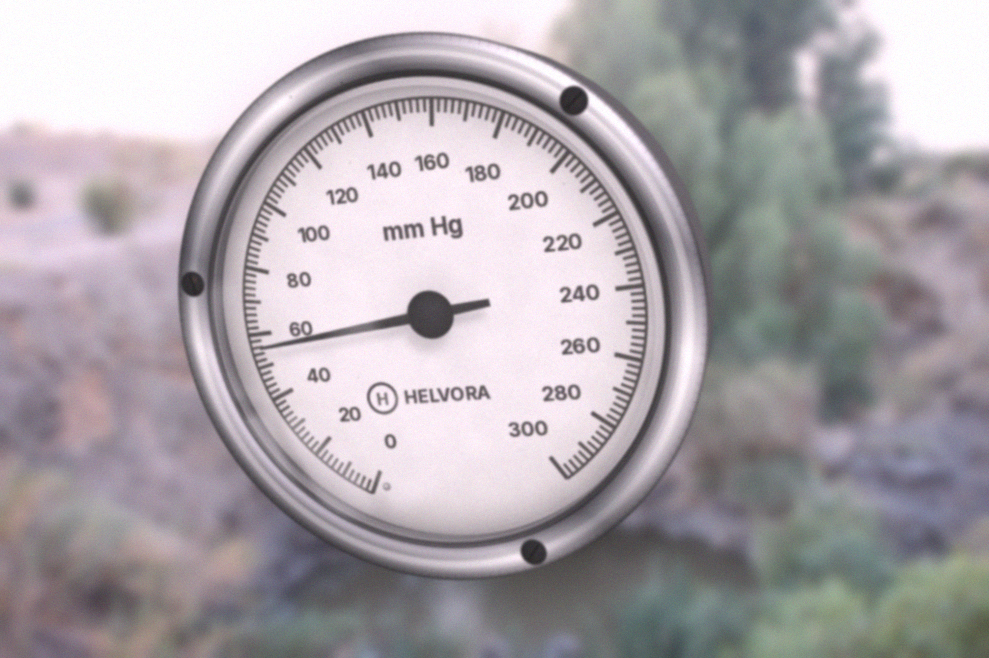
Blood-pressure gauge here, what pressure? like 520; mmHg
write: 56; mmHg
